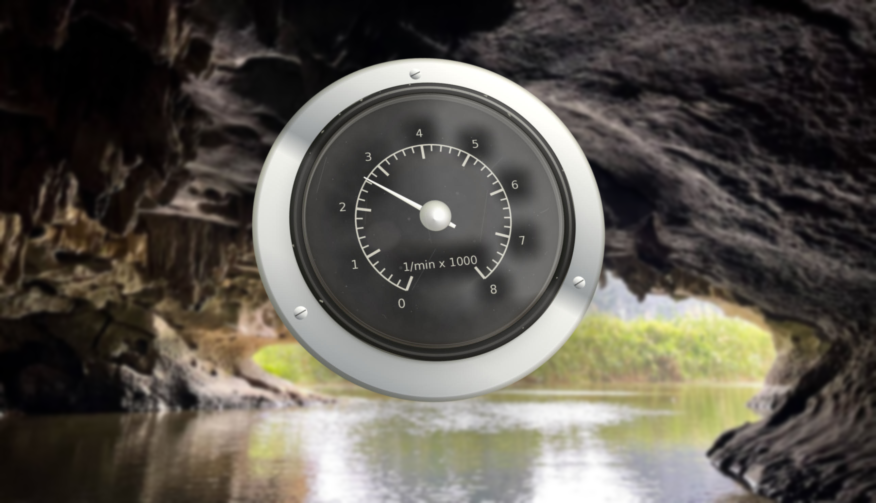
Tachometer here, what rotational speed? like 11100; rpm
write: 2600; rpm
